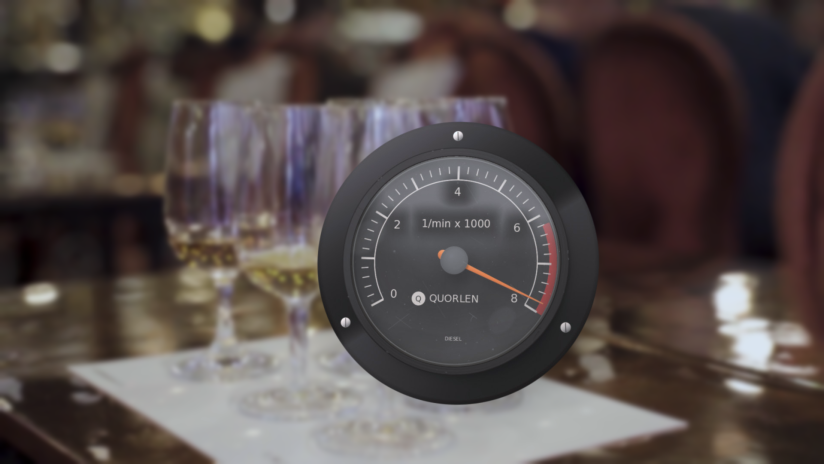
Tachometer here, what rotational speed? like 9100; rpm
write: 7800; rpm
